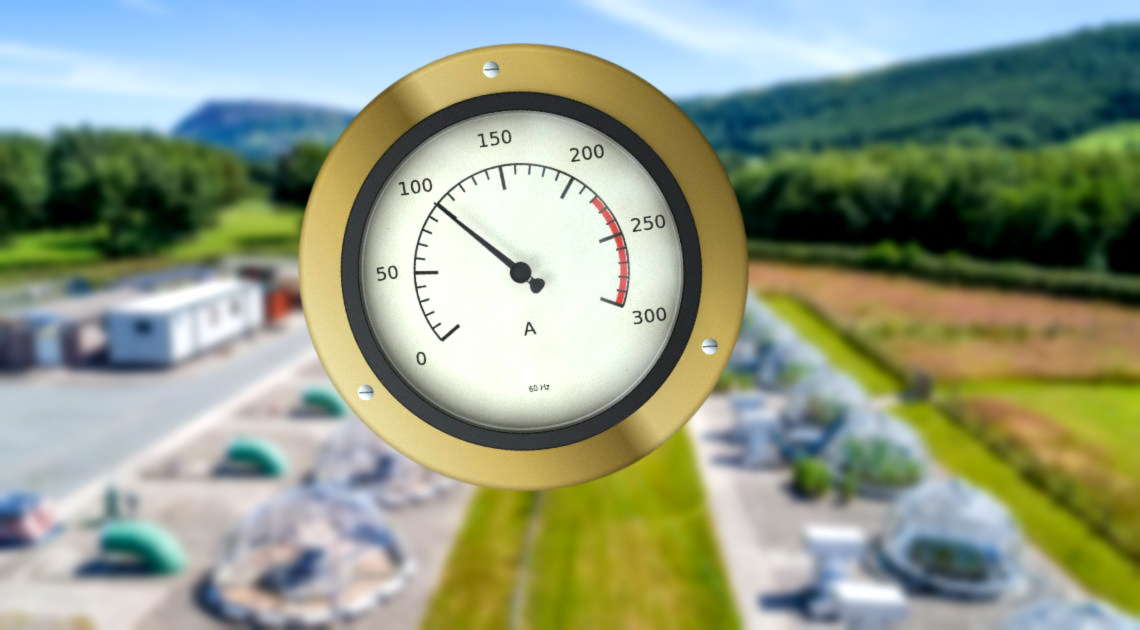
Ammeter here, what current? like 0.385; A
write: 100; A
